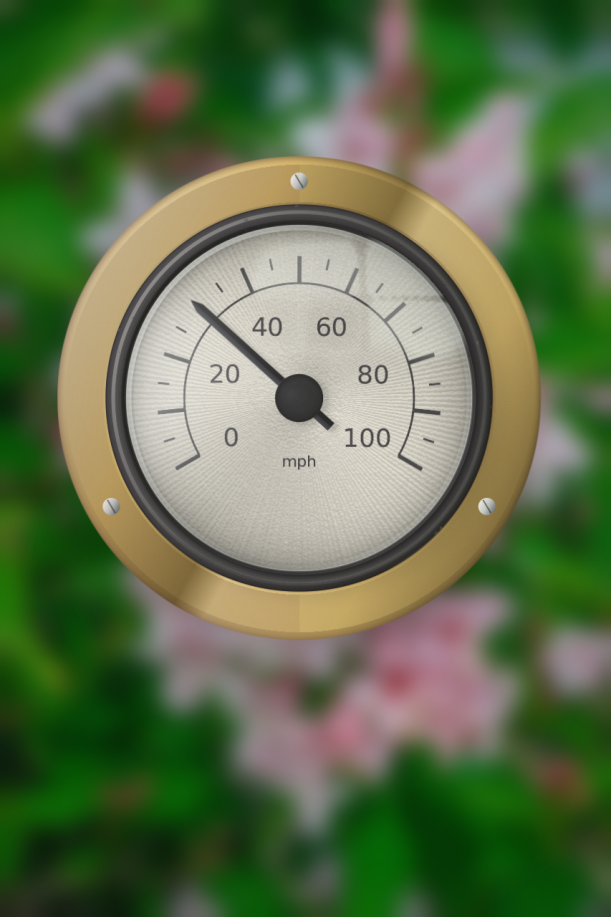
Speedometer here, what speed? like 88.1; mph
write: 30; mph
